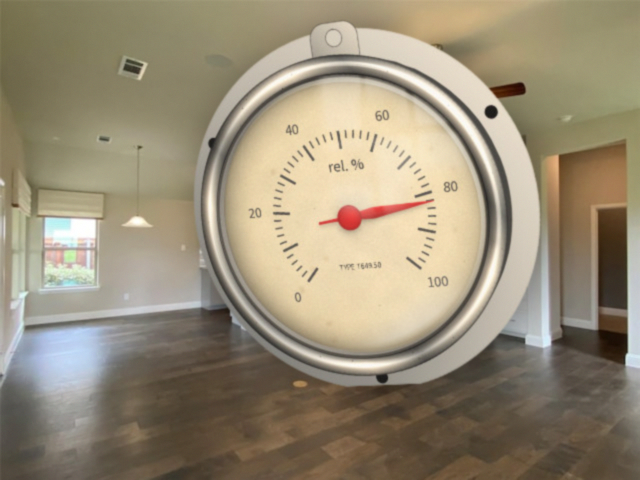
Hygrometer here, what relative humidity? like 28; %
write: 82; %
